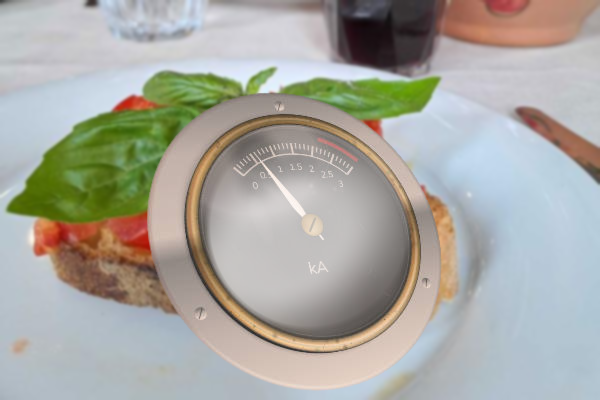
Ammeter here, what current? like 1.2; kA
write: 0.5; kA
